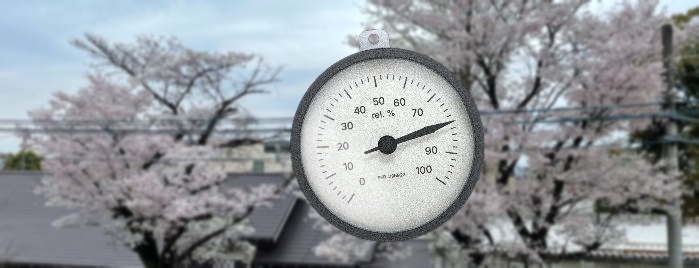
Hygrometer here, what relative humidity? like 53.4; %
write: 80; %
